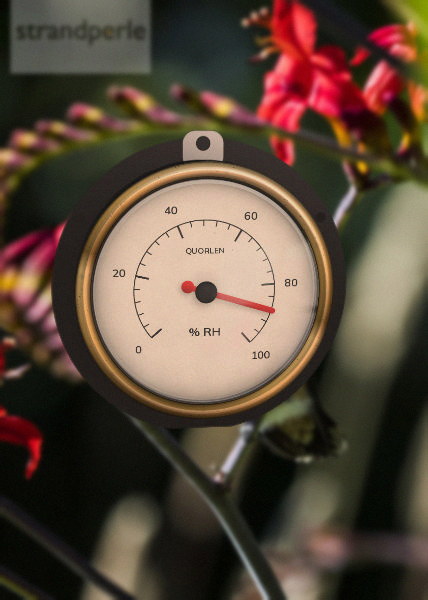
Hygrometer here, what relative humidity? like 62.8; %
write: 88; %
